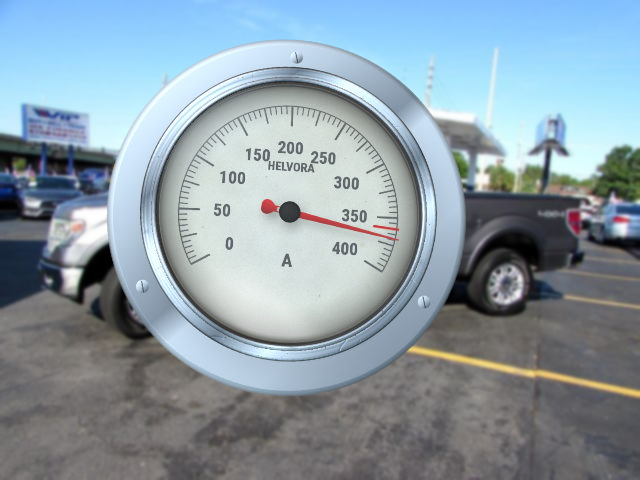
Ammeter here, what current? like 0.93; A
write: 370; A
